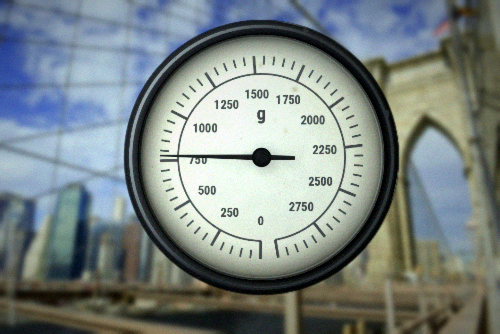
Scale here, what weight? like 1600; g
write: 775; g
